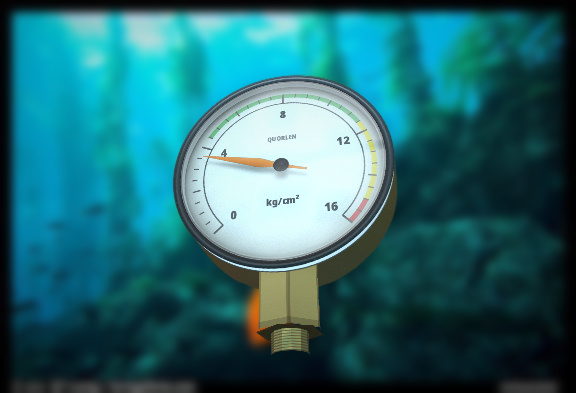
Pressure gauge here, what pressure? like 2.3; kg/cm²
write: 3.5; kg/cm²
